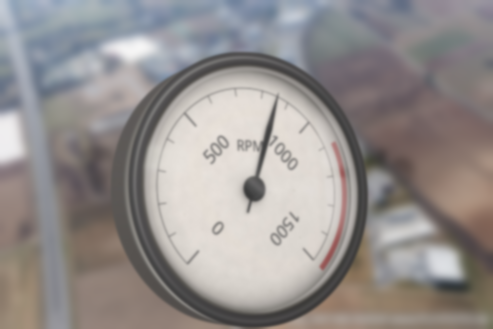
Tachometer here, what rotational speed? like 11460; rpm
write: 850; rpm
